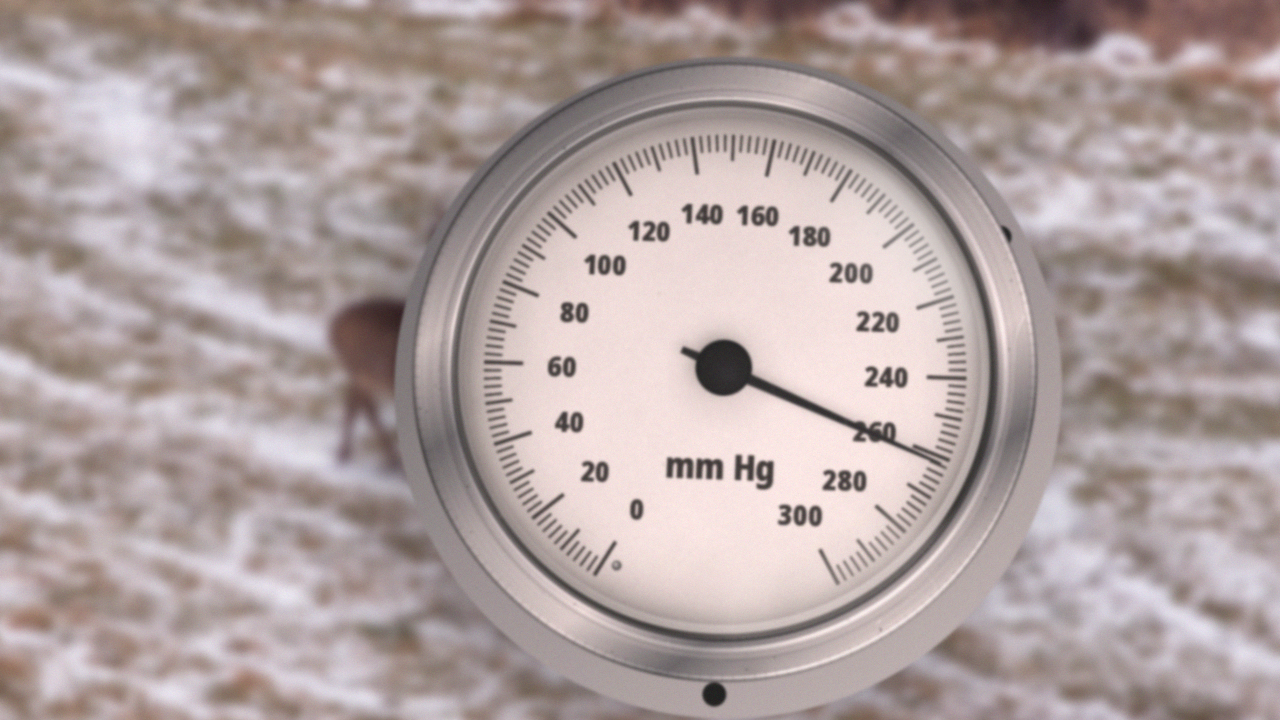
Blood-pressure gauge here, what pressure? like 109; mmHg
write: 262; mmHg
